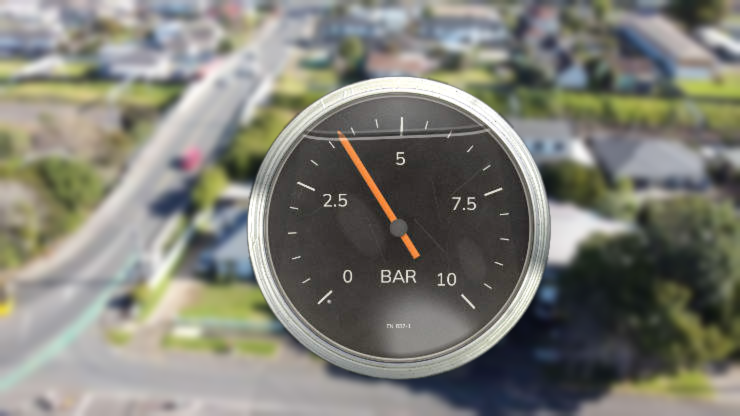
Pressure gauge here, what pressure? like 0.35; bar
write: 3.75; bar
